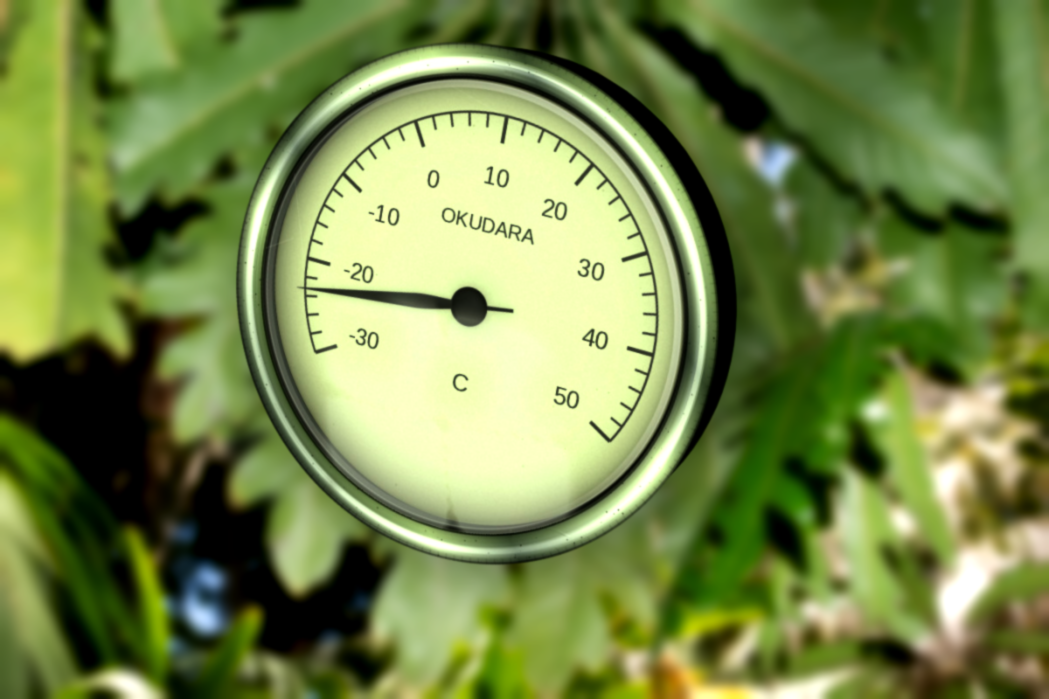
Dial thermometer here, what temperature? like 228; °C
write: -23; °C
